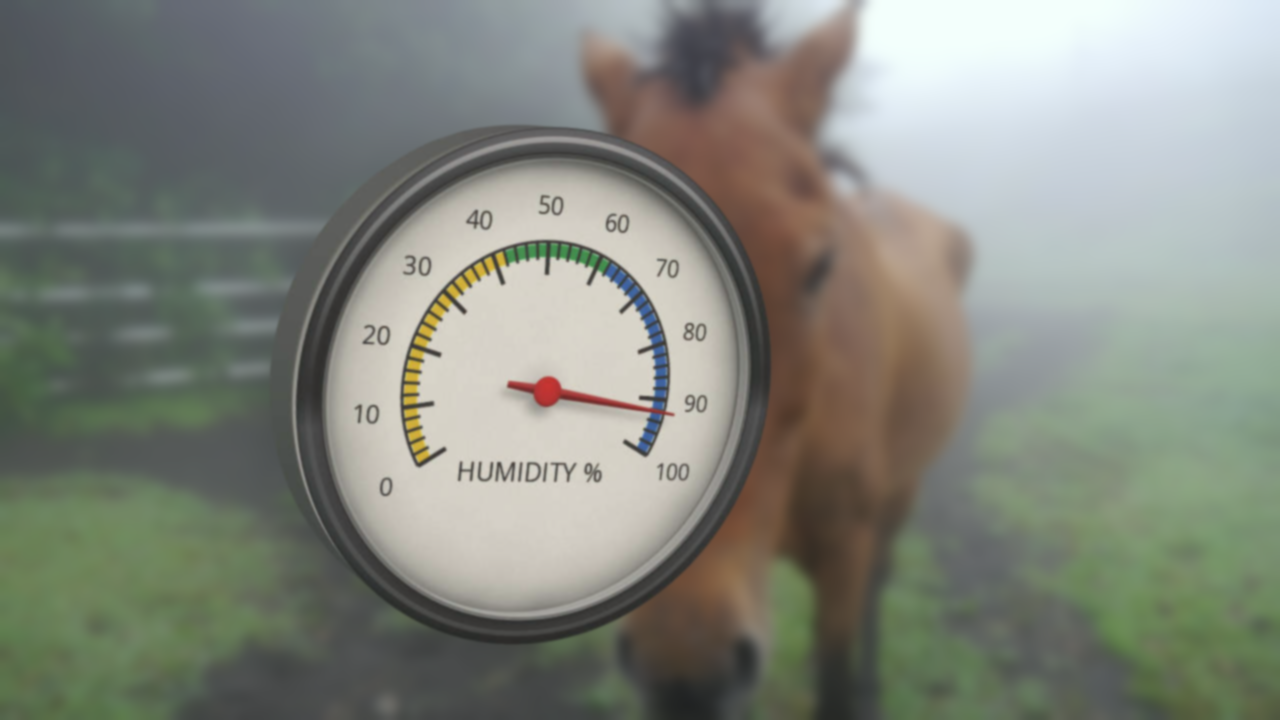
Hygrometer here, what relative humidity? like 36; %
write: 92; %
